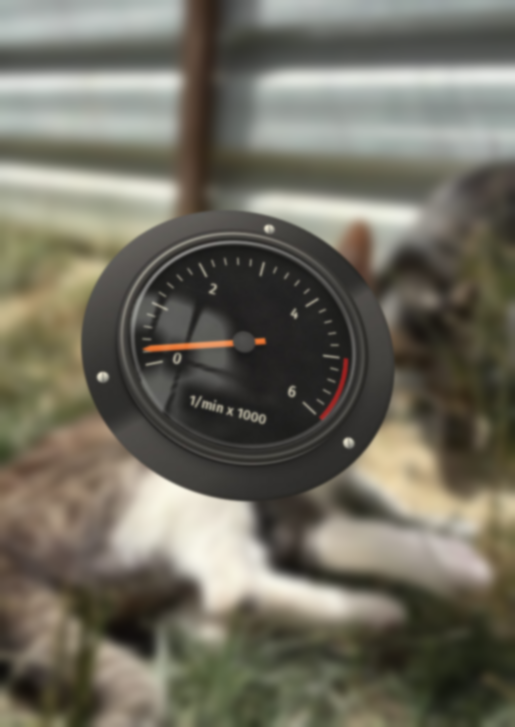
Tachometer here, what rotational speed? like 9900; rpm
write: 200; rpm
